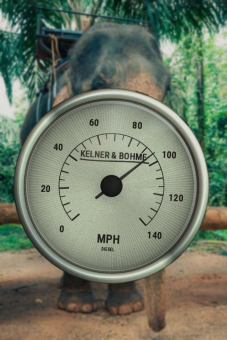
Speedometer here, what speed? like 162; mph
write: 95; mph
